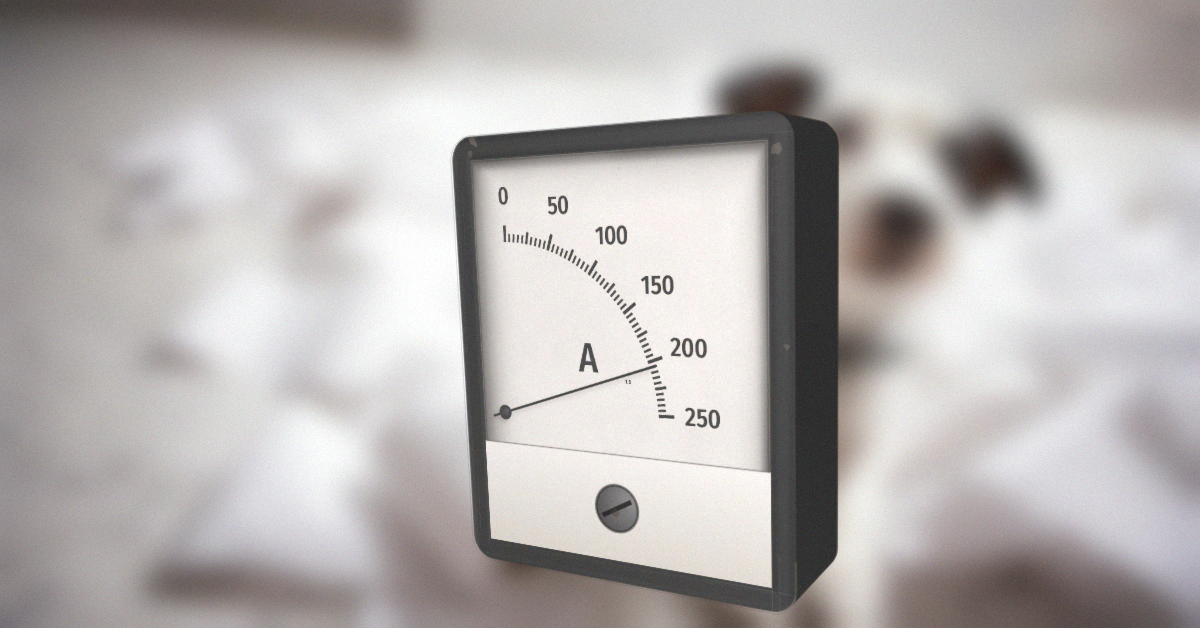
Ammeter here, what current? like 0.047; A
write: 205; A
